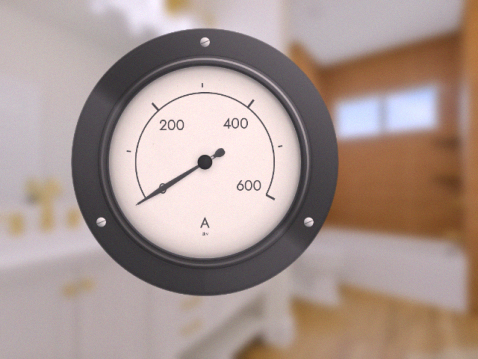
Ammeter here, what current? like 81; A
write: 0; A
